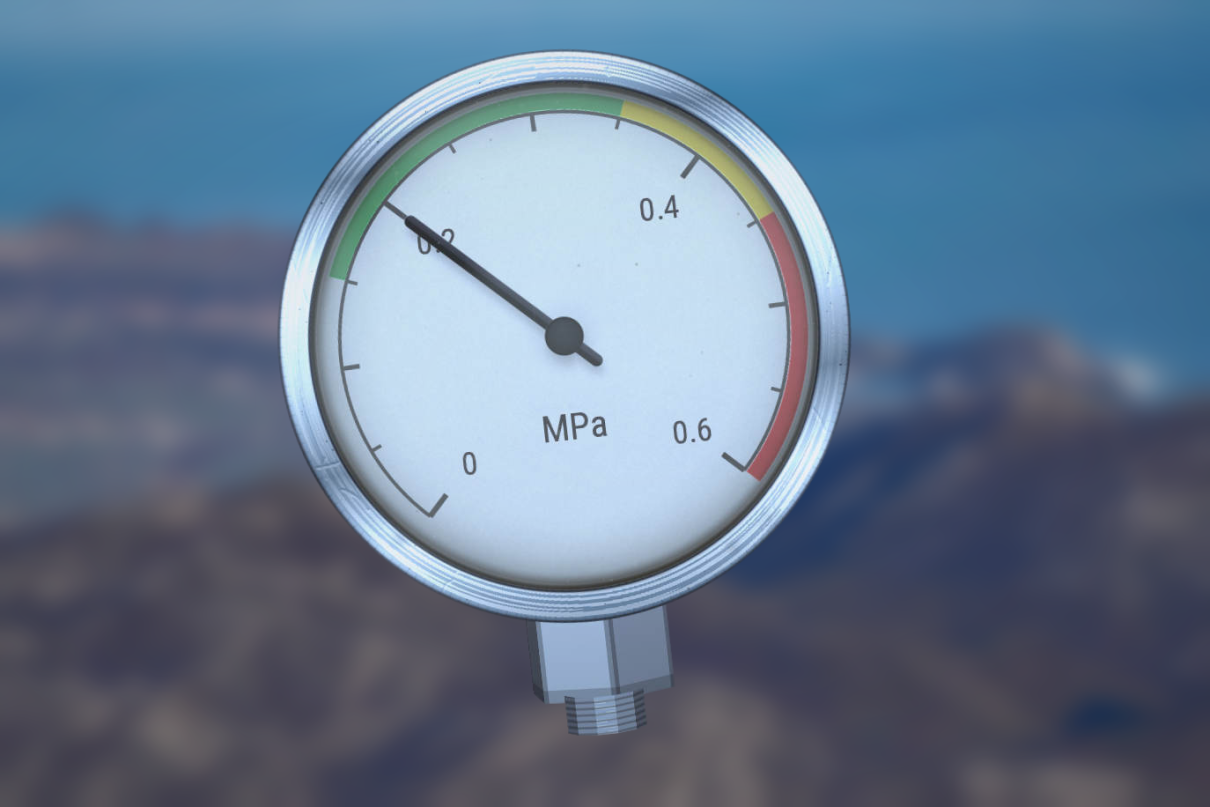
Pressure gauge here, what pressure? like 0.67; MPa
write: 0.2; MPa
